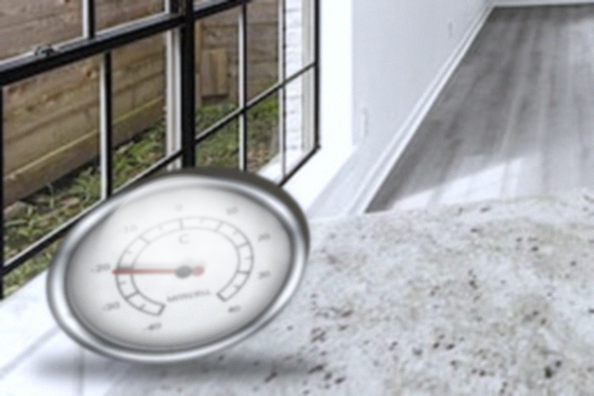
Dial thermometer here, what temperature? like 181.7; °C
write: -20; °C
